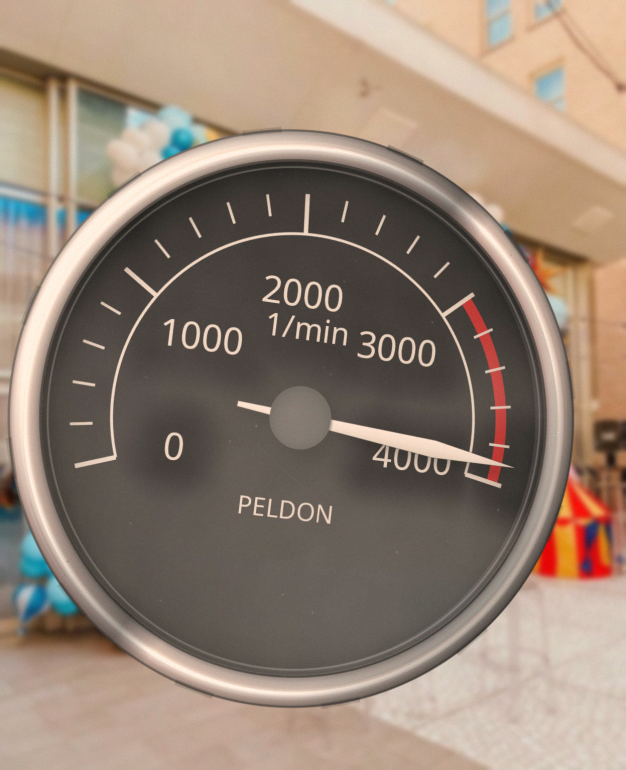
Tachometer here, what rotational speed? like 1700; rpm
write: 3900; rpm
